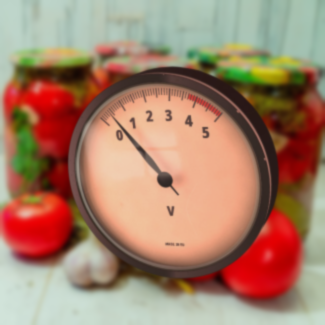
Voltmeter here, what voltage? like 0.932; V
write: 0.5; V
